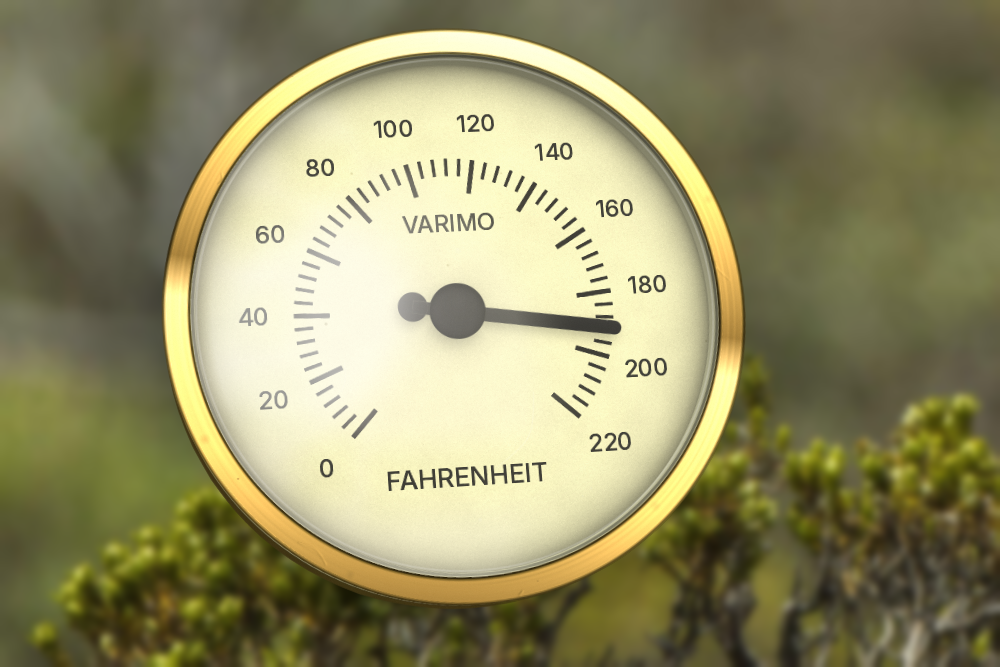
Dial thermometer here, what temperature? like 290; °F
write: 192; °F
